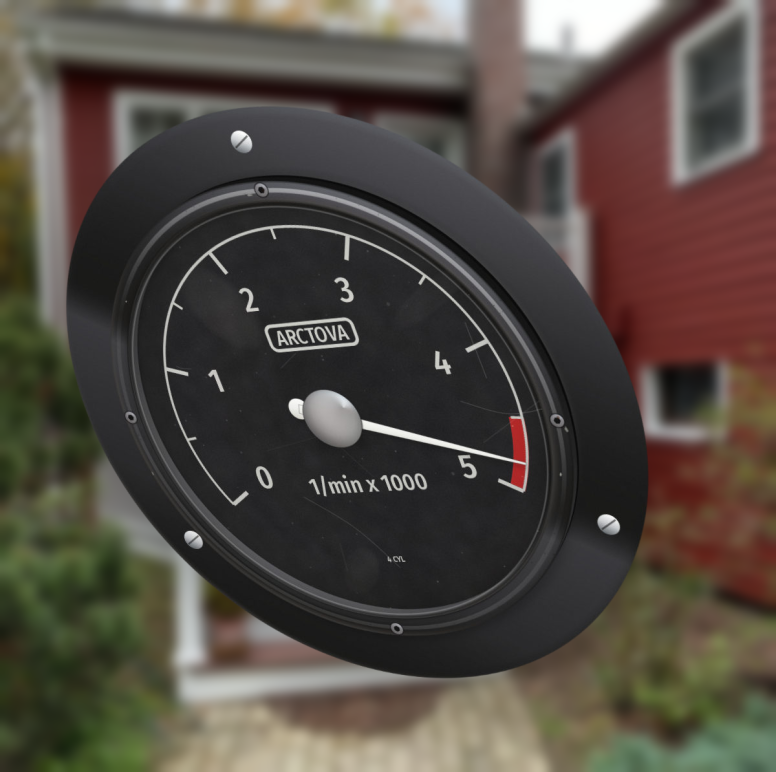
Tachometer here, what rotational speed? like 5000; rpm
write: 4750; rpm
